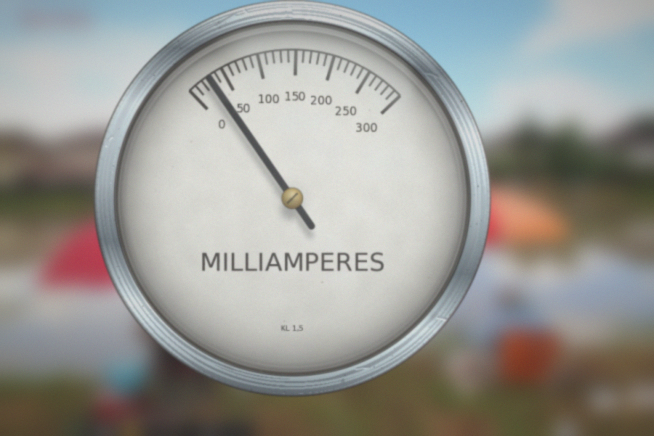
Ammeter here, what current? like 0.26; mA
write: 30; mA
